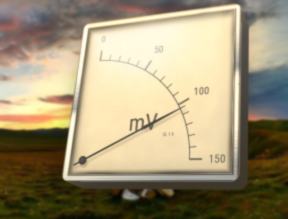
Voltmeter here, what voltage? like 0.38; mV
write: 105; mV
